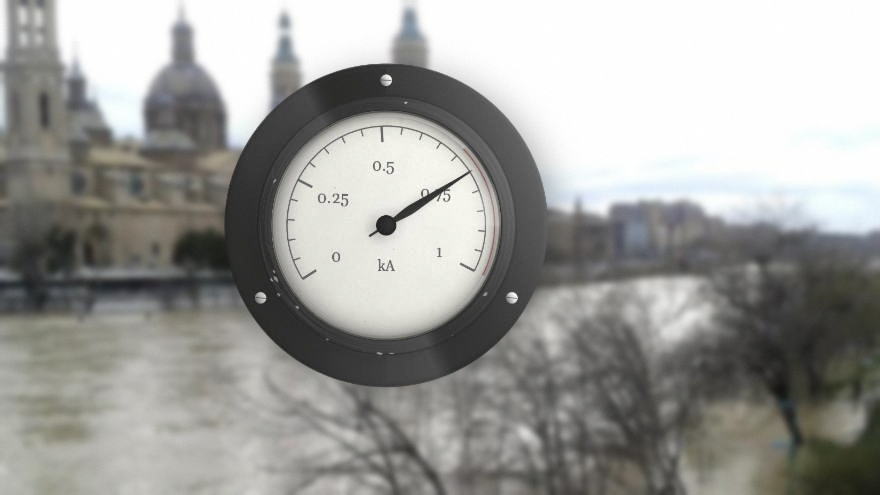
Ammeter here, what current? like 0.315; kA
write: 0.75; kA
